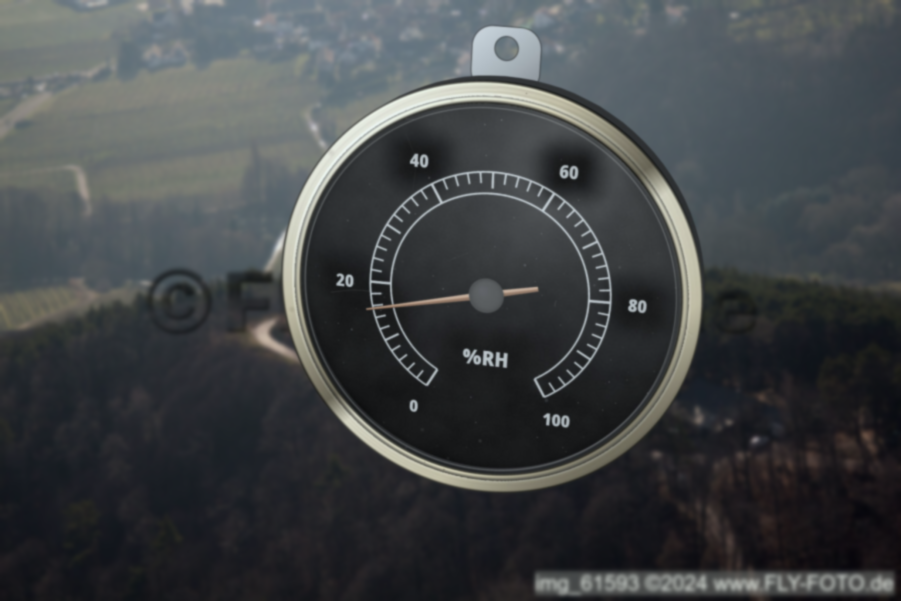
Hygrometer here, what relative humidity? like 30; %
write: 16; %
